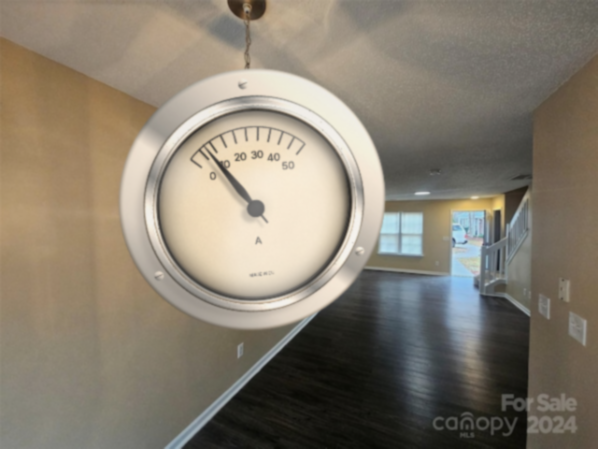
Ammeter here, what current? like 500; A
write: 7.5; A
